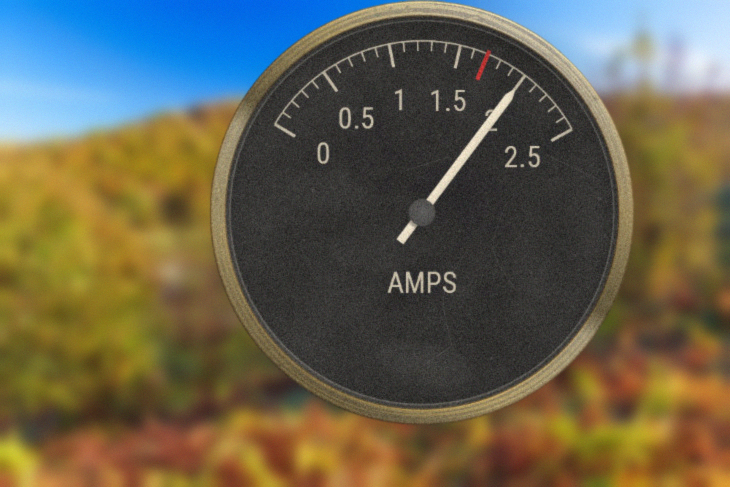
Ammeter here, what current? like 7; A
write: 2; A
